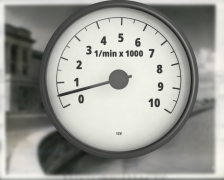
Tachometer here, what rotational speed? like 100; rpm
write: 500; rpm
